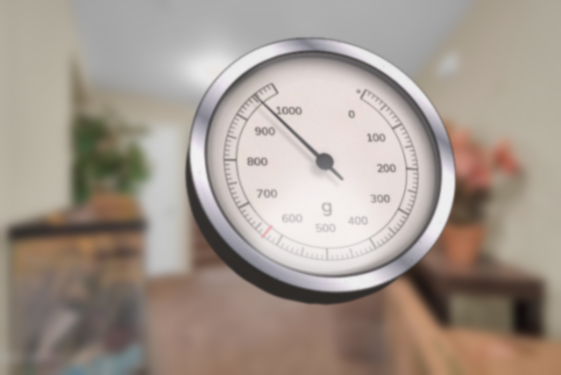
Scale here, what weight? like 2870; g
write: 950; g
